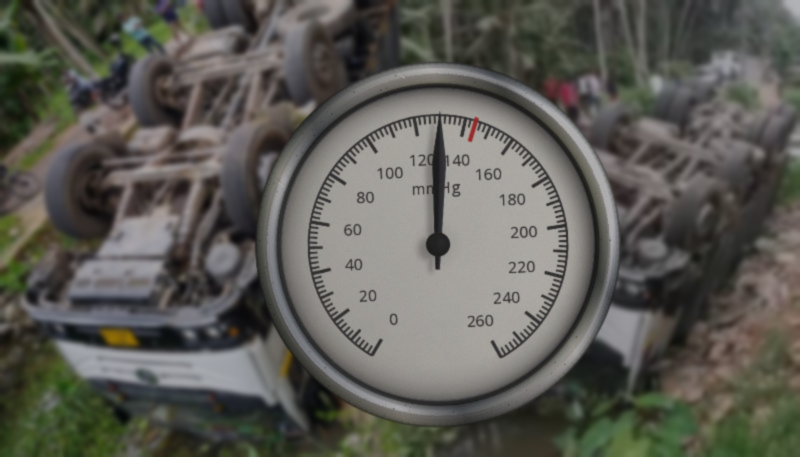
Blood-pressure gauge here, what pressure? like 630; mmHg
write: 130; mmHg
